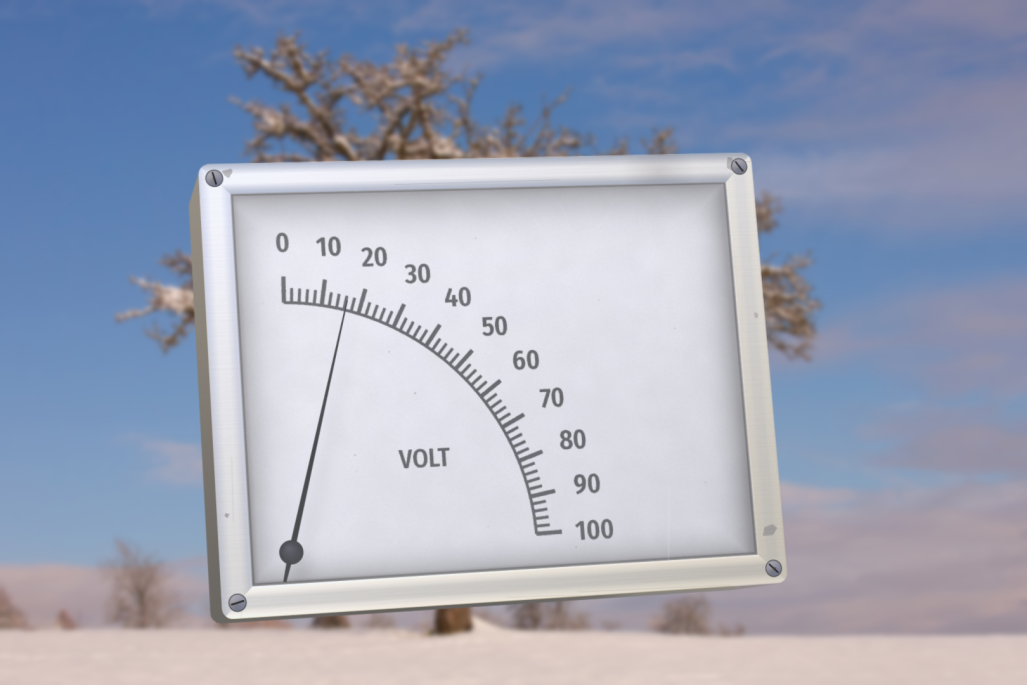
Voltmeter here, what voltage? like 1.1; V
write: 16; V
